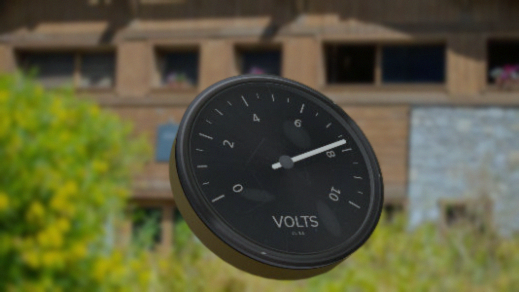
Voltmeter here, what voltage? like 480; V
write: 7.75; V
